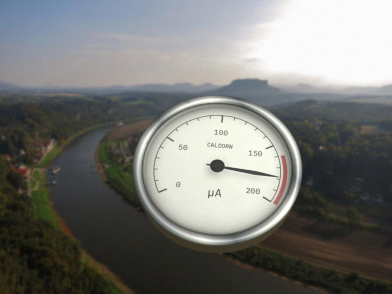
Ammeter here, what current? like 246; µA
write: 180; µA
